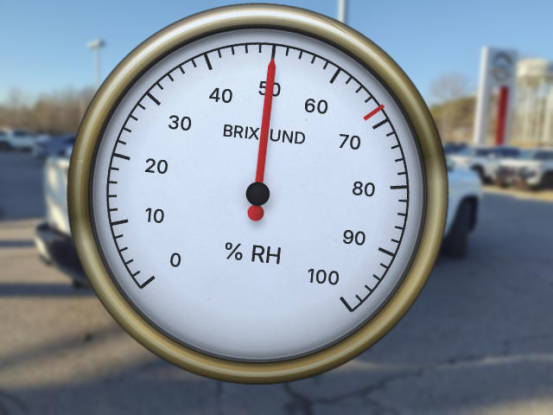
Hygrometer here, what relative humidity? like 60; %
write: 50; %
